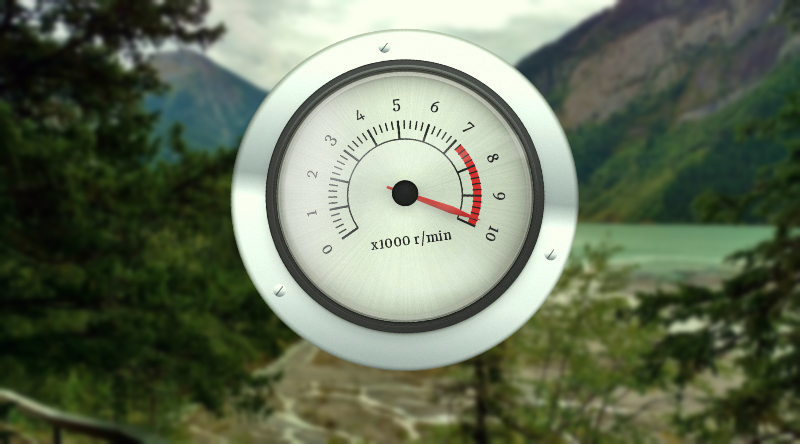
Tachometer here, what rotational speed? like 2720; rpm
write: 9800; rpm
